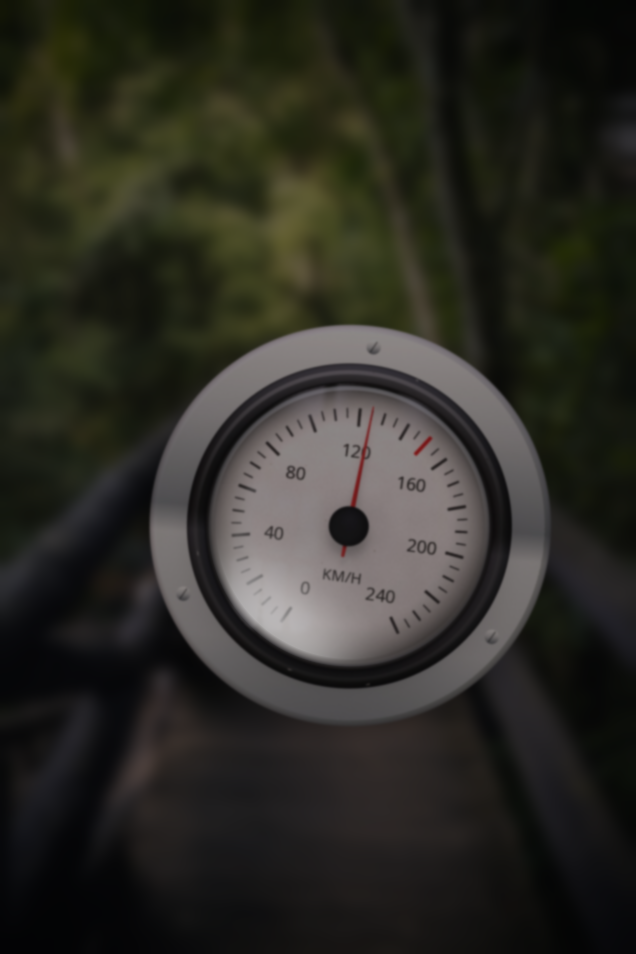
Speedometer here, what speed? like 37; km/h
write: 125; km/h
